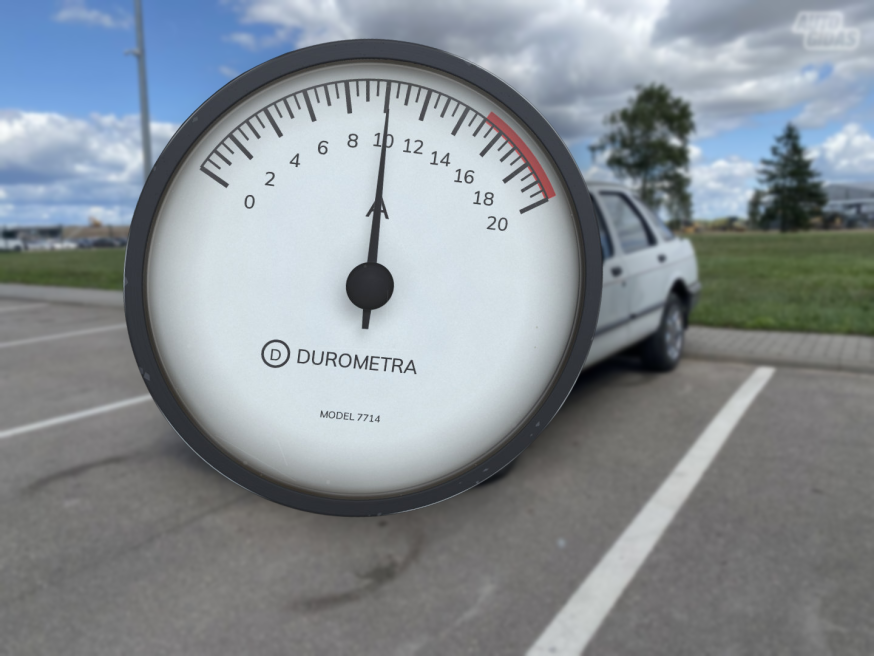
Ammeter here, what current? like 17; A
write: 10; A
